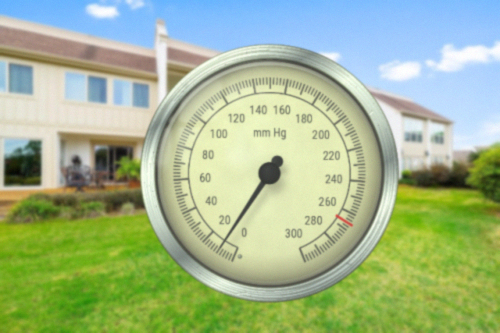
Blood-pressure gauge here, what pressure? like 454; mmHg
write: 10; mmHg
